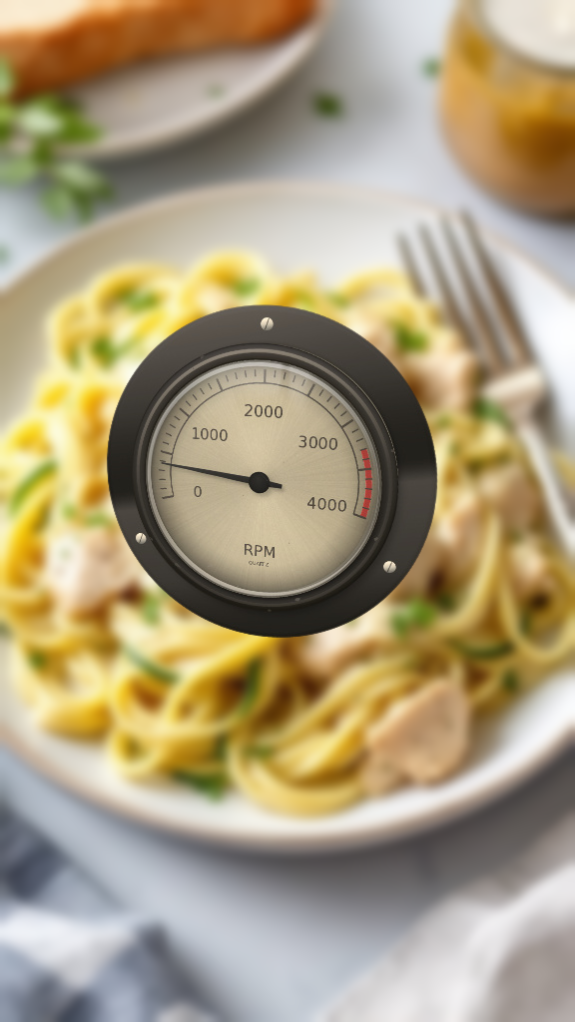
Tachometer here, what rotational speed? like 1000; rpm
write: 400; rpm
